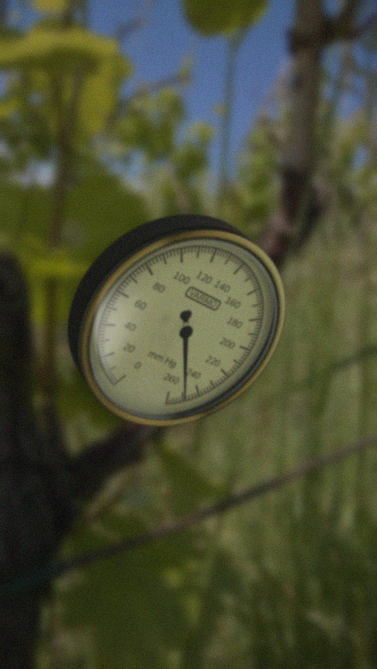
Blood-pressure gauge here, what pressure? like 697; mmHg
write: 250; mmHg
